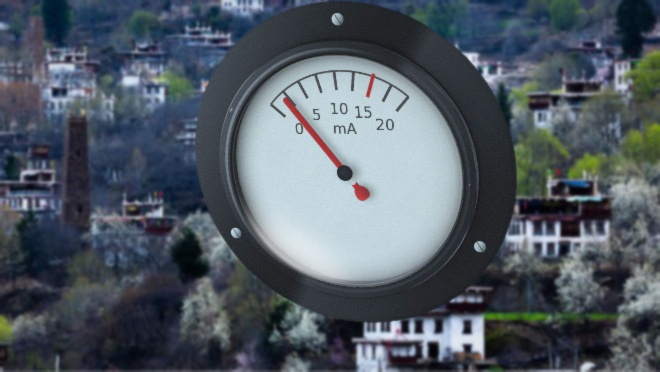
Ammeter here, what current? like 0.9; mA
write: 2.5; mA
